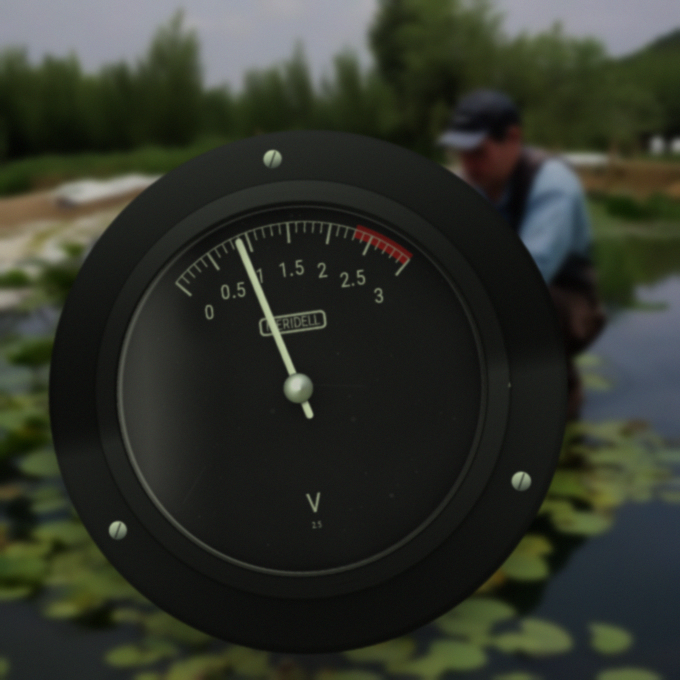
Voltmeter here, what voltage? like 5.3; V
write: 0.9; V
